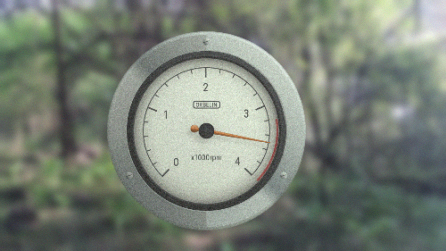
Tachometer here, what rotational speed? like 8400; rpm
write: 3500; rpm
